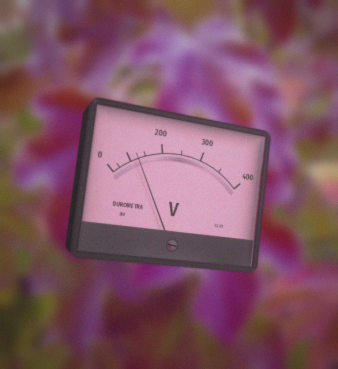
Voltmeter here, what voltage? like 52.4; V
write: 125; V
